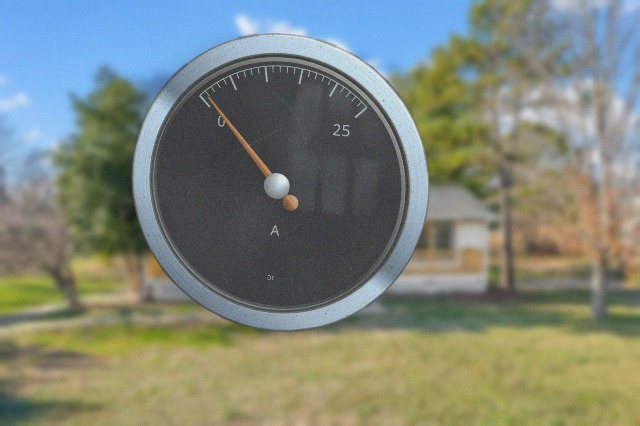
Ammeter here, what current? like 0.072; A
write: 1; A
